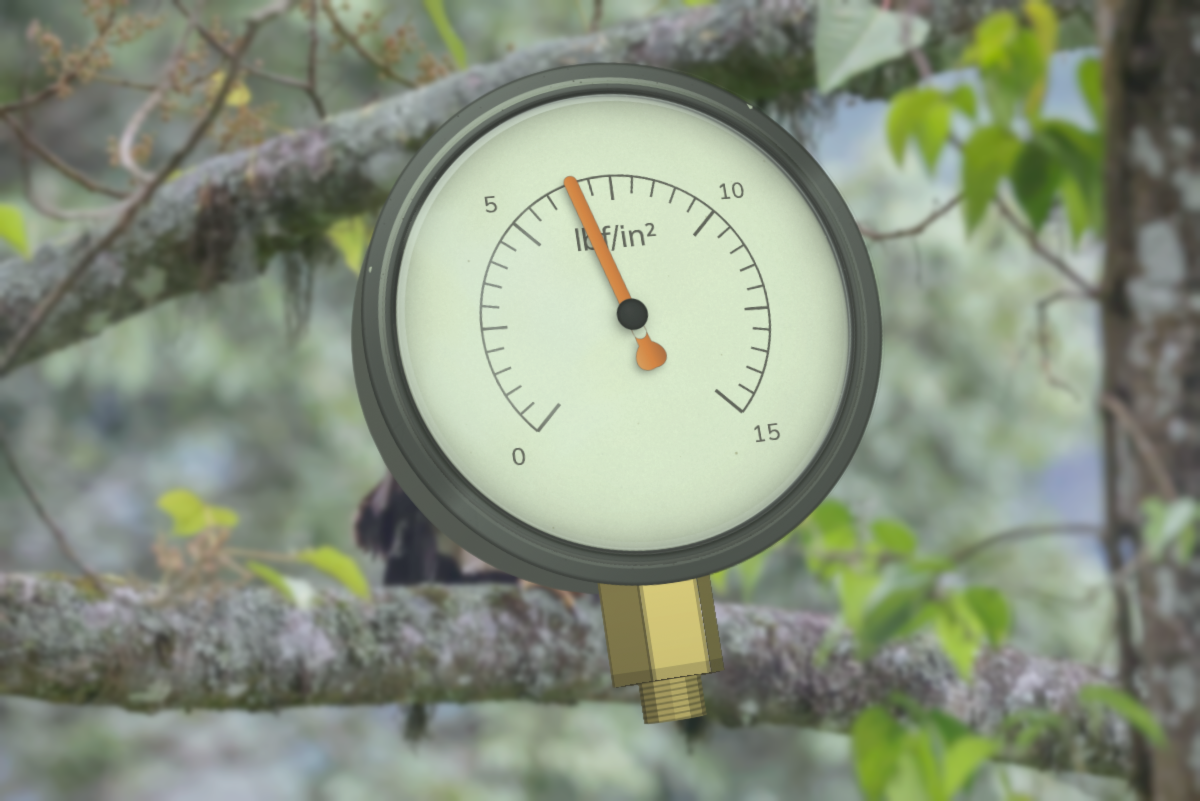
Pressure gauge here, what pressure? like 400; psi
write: 6.5; psi
